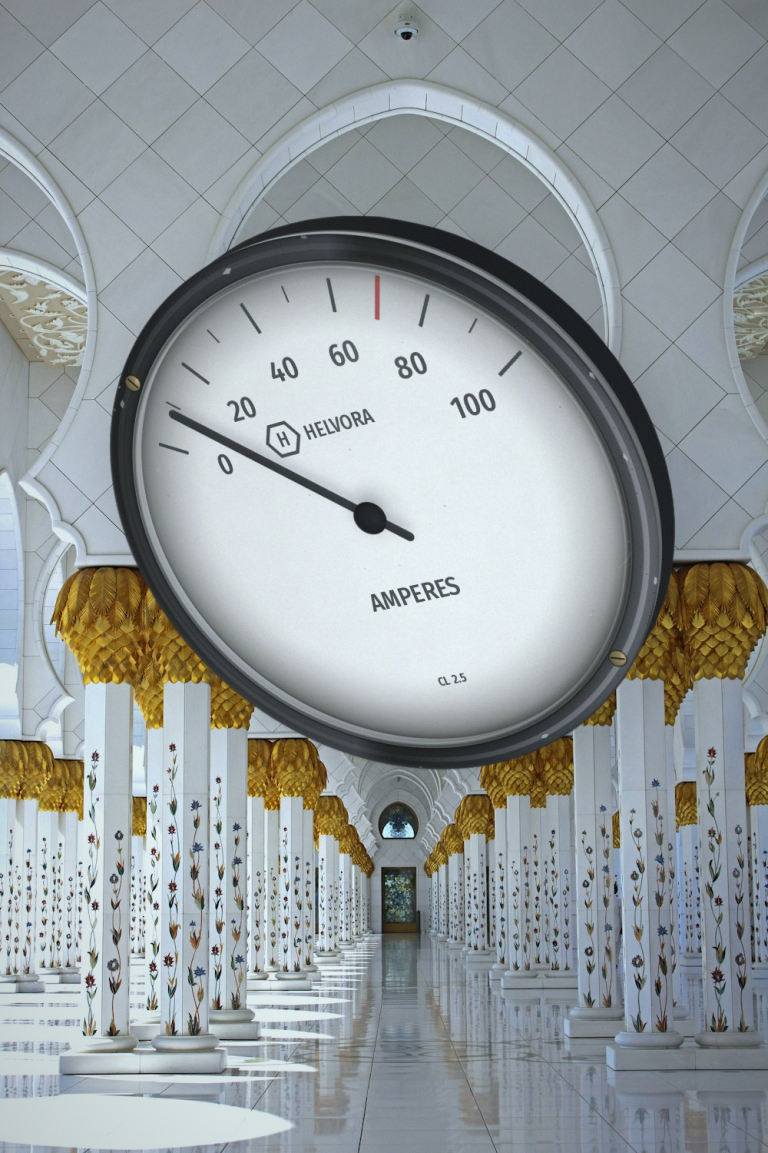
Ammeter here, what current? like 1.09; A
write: 10; A
